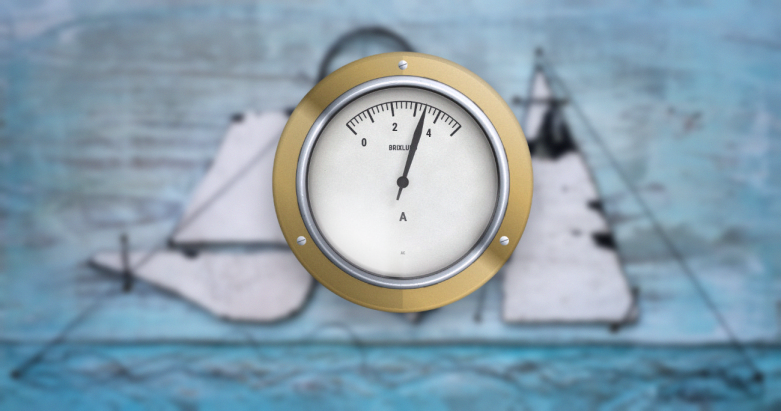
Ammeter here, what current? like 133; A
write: 3.4; A
